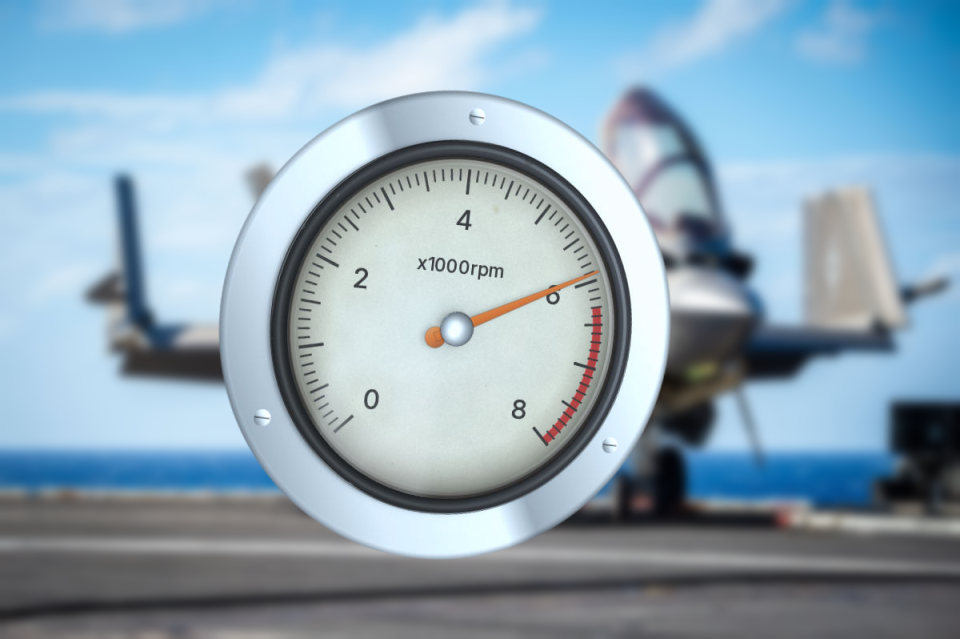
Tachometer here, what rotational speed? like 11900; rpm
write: 5900; rpm
